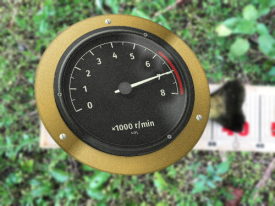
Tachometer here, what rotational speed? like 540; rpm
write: 7000; rpm
